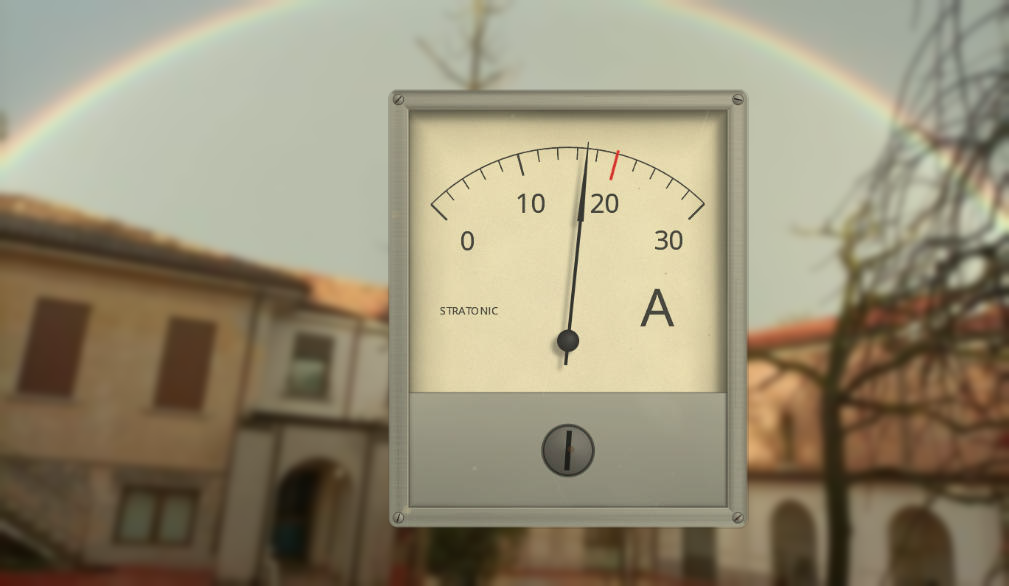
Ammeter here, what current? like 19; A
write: 17; A
